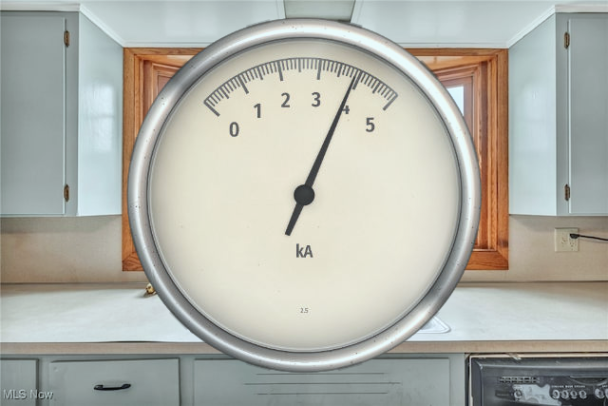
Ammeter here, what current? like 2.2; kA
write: 3.9; kA
